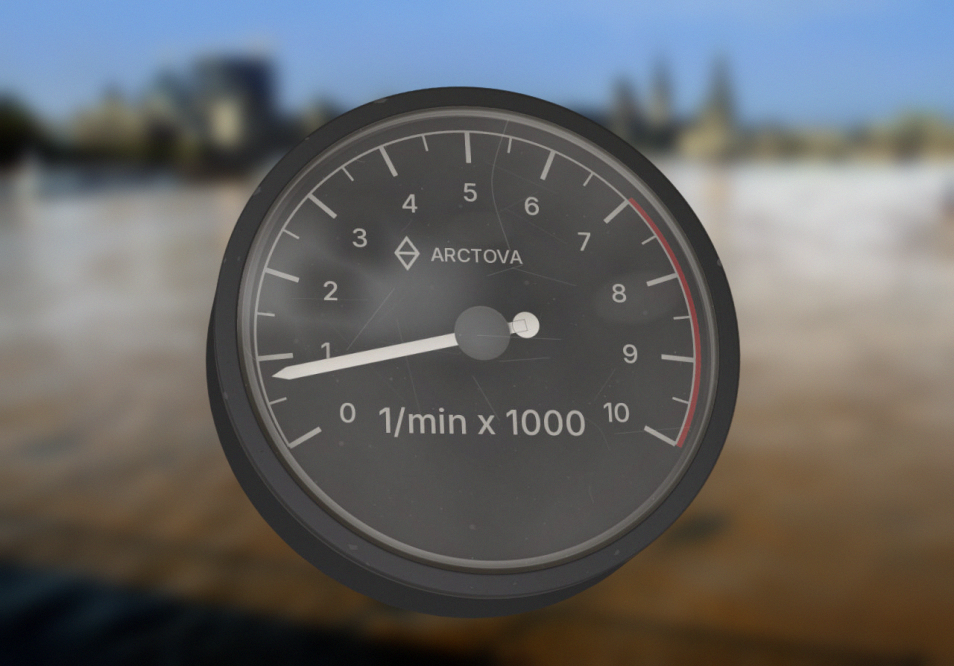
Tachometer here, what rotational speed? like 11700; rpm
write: 750; rpm
